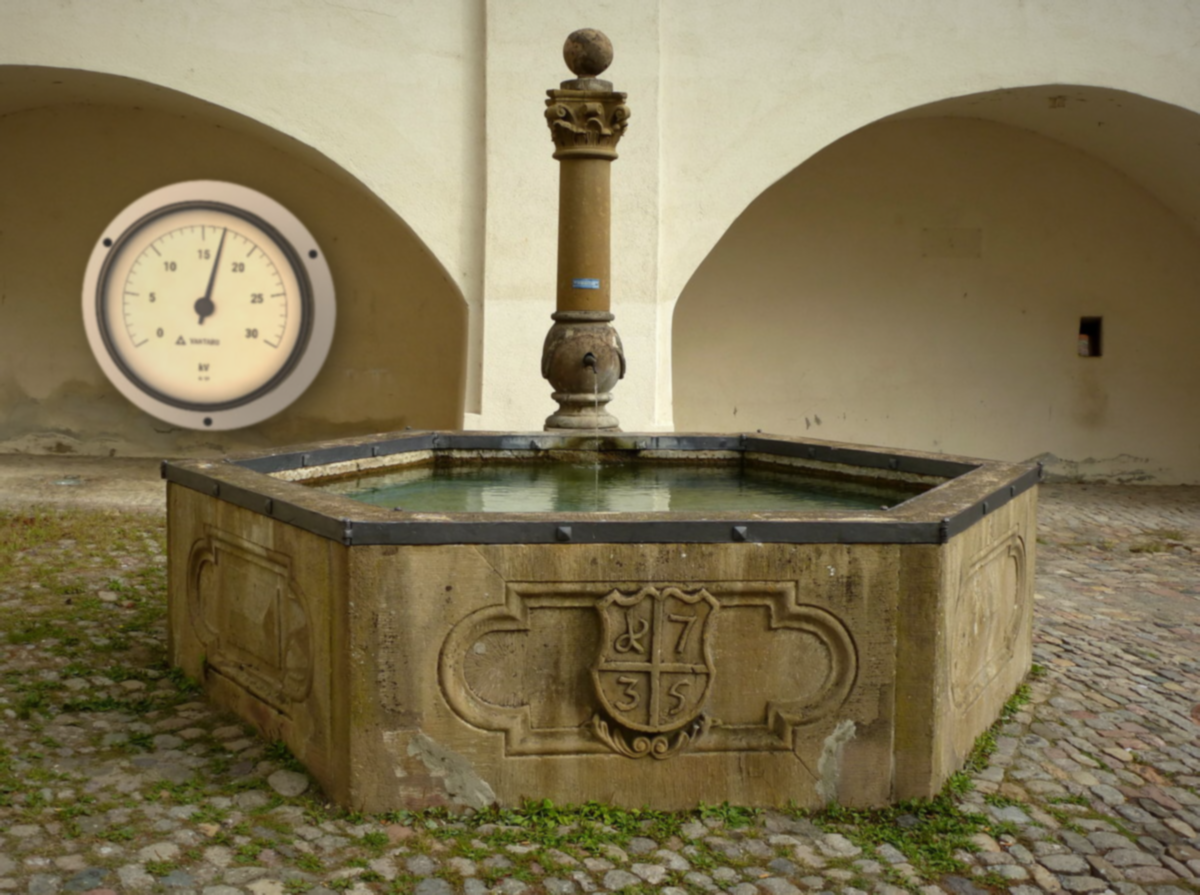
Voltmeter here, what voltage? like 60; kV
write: 17; kV
